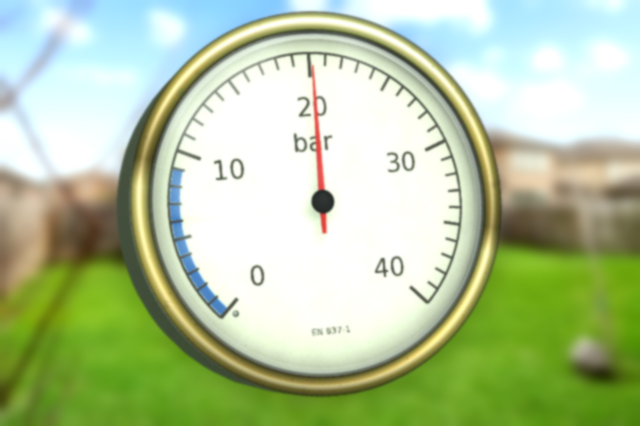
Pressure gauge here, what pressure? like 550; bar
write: 20; bar
